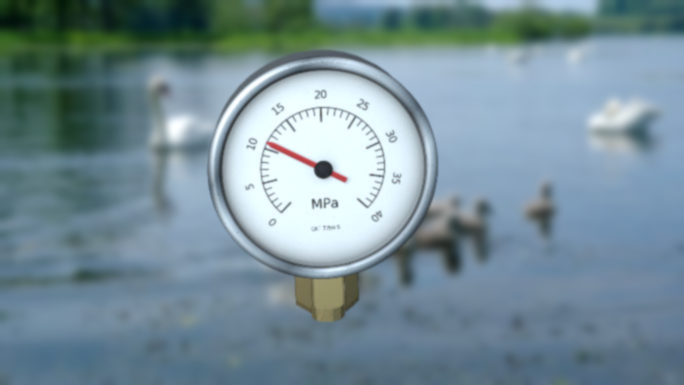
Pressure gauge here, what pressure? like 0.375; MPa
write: 11; MPa
